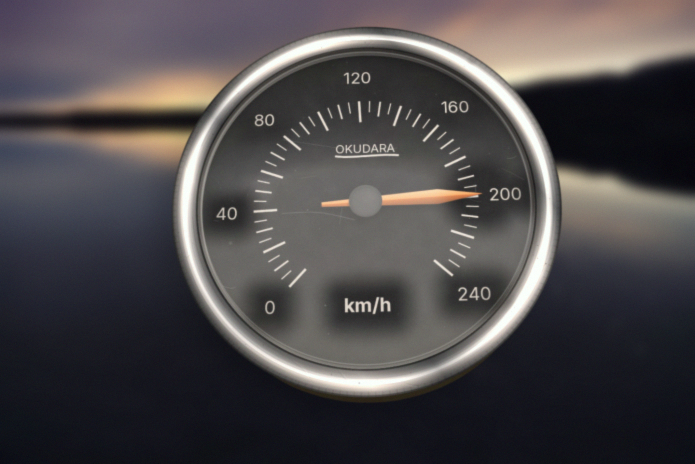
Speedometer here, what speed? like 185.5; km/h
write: 200; km/h
